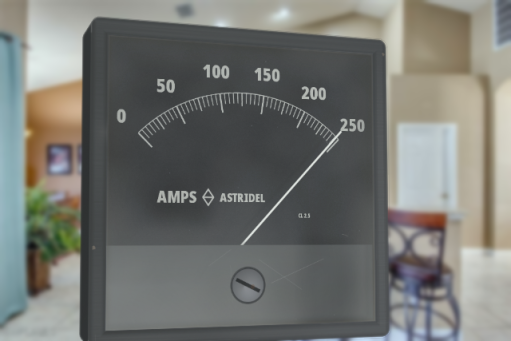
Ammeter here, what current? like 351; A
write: 245; A
